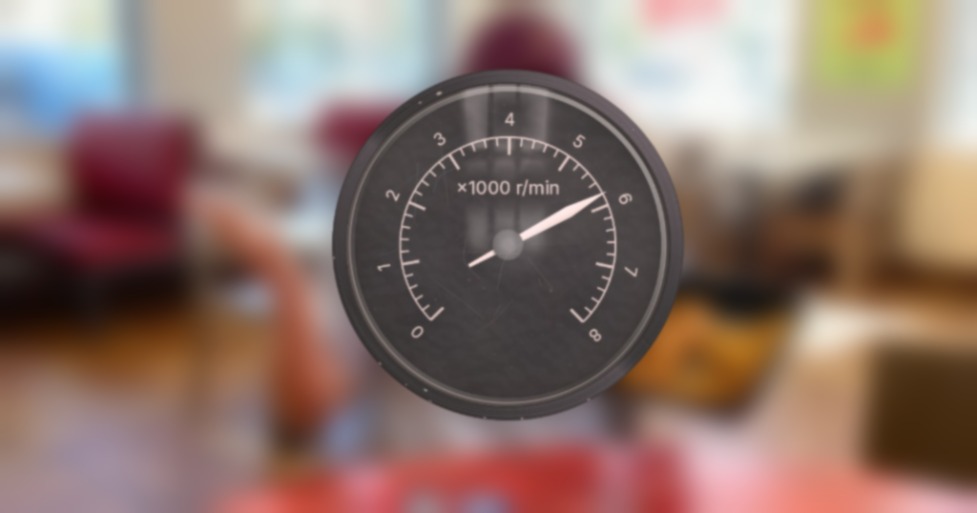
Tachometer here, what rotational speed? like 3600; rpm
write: 5800; rpm
